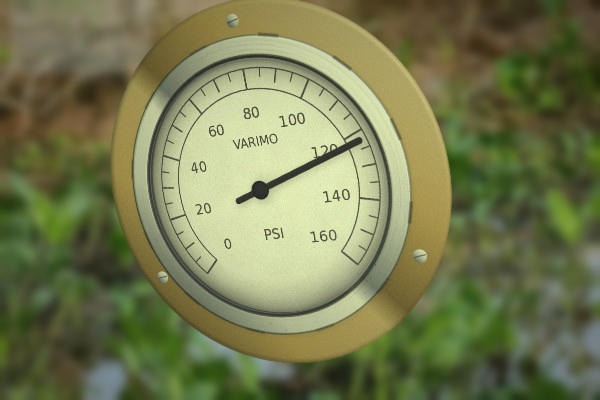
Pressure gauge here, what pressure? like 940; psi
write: 122.5; psi
